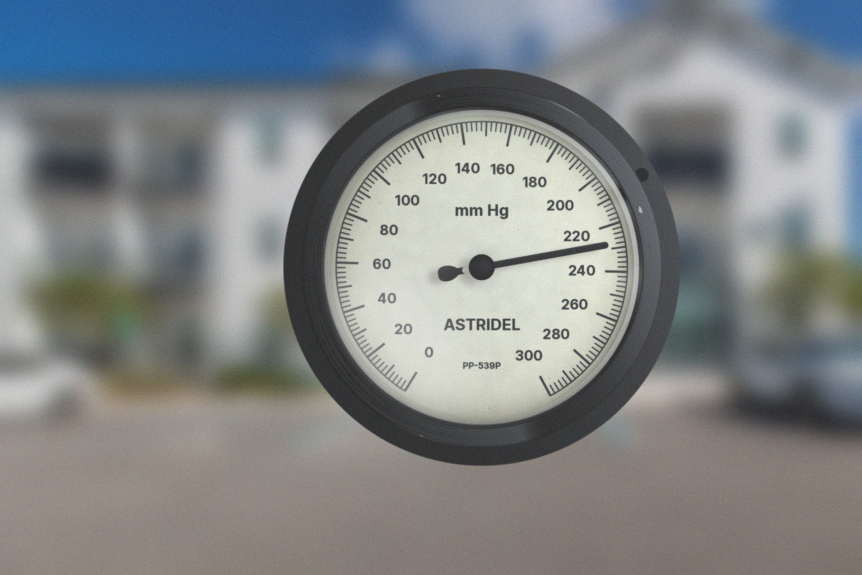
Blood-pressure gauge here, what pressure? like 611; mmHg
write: 228; mmHg
